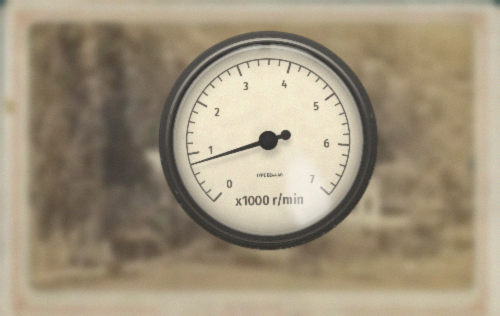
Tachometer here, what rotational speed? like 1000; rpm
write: 800; rpm
